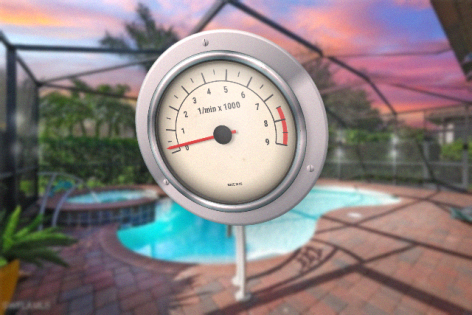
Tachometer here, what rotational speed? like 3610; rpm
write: 250; rpm
